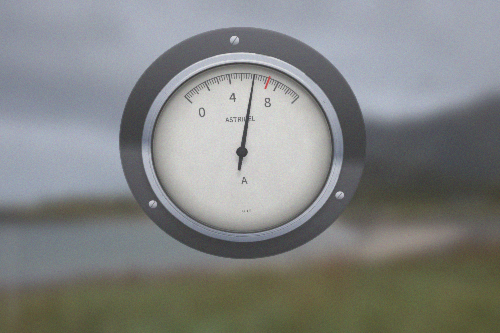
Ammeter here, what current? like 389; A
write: 6; A
